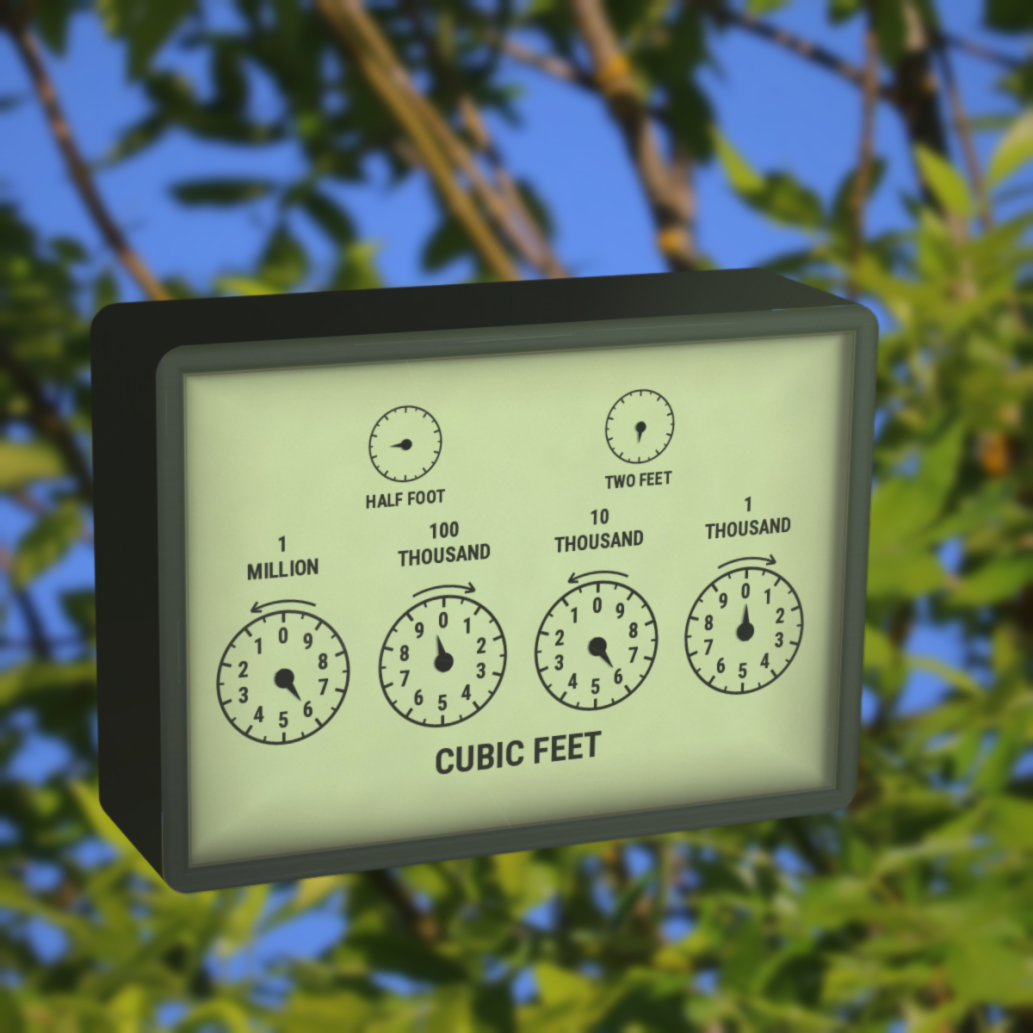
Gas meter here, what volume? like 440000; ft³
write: 596000; ft³
